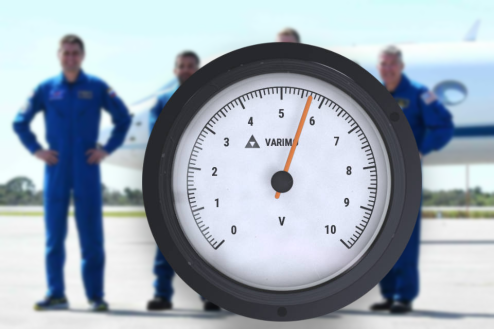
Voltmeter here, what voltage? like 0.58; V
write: 5.7; V
